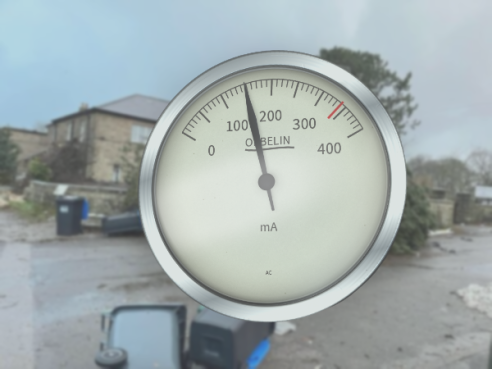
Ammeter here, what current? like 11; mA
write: 150; mA
